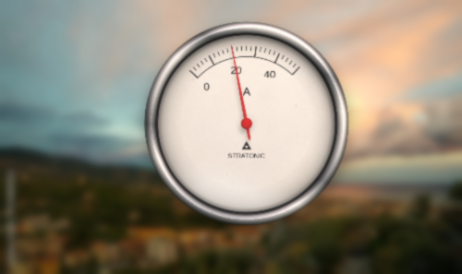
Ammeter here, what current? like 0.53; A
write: 20; A
